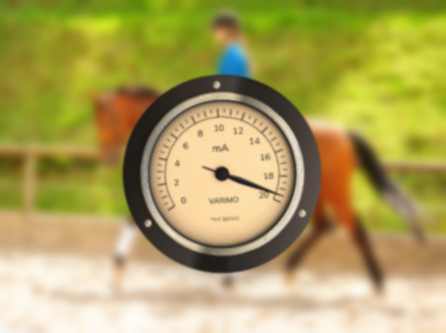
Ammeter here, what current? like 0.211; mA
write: 19.5; mA
